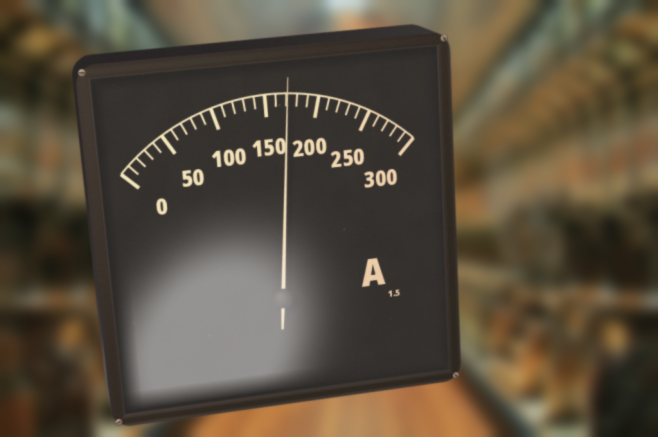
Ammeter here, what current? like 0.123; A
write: 170; A
